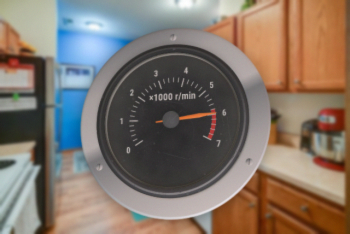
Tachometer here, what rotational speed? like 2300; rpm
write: 6000; rpm
